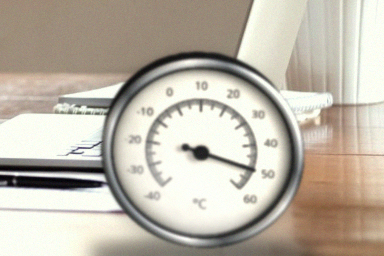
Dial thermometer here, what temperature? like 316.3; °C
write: 50; °C
